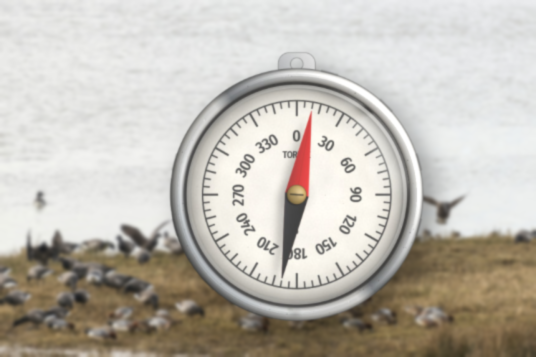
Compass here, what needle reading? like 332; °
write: 10; °
